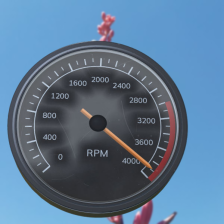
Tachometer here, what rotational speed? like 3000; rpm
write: 3900; rpm
